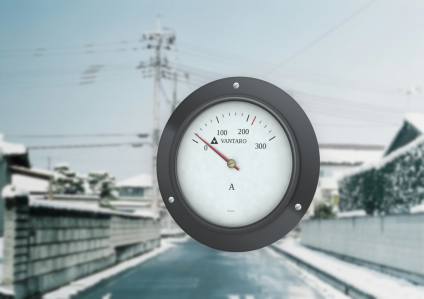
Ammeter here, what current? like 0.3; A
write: 20; A
